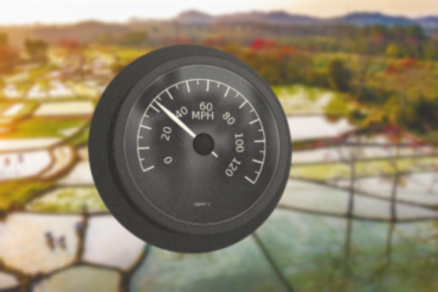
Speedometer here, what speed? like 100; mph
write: 32.5; mph
